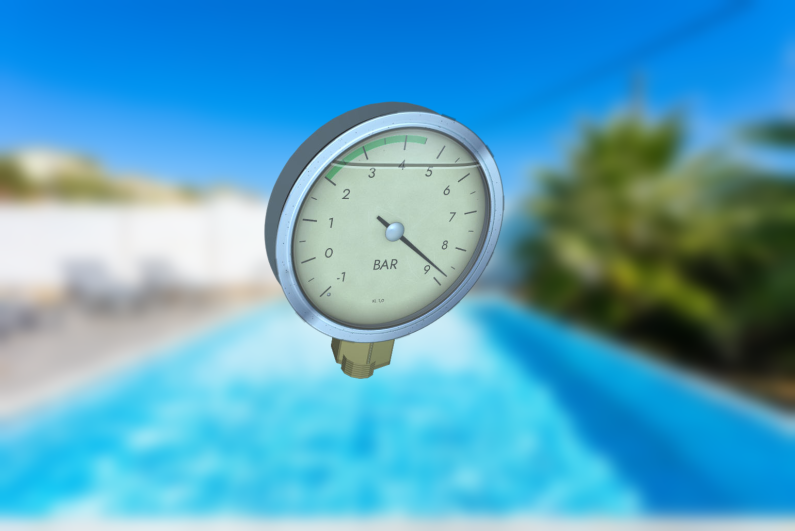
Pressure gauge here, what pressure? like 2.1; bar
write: 8.75; bar
